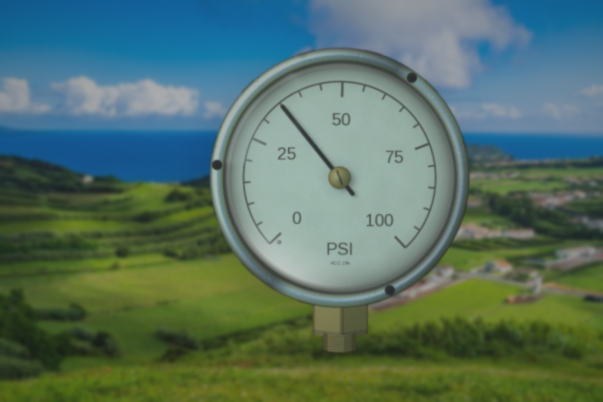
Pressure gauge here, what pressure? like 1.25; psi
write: 35; psi
